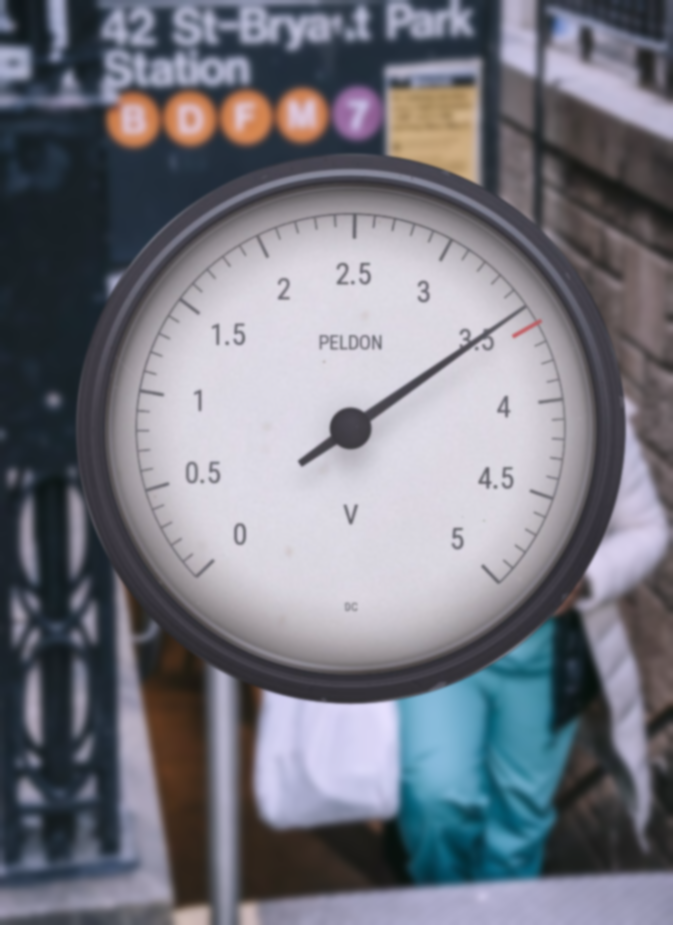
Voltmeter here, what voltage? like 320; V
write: 3.5; V
